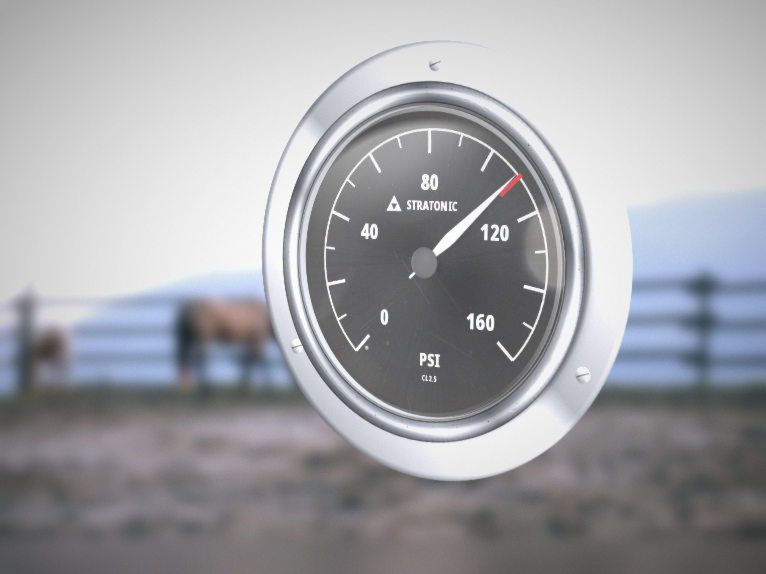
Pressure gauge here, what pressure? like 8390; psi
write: 110; psi
